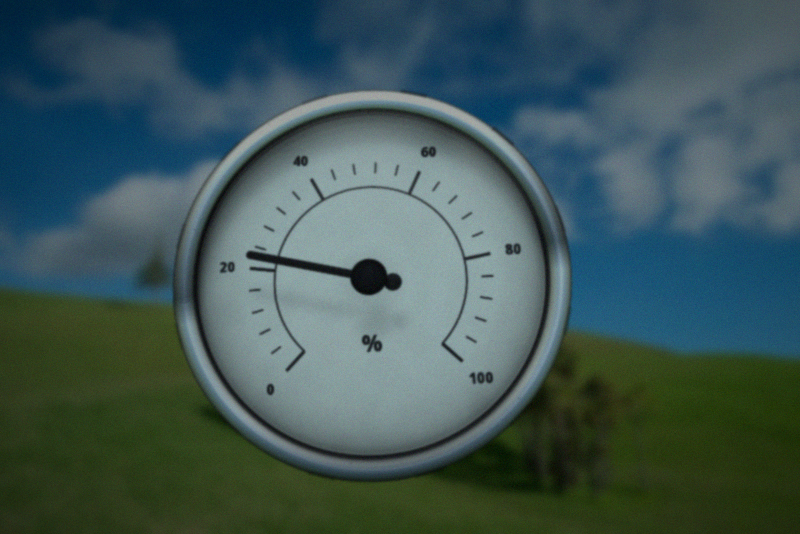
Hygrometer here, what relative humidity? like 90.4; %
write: 22; %
